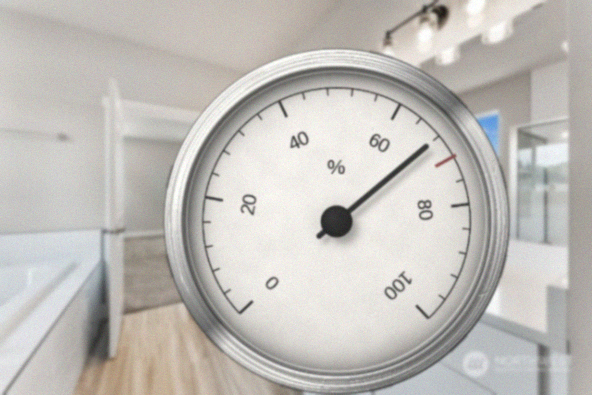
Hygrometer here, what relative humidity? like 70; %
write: 68; %
